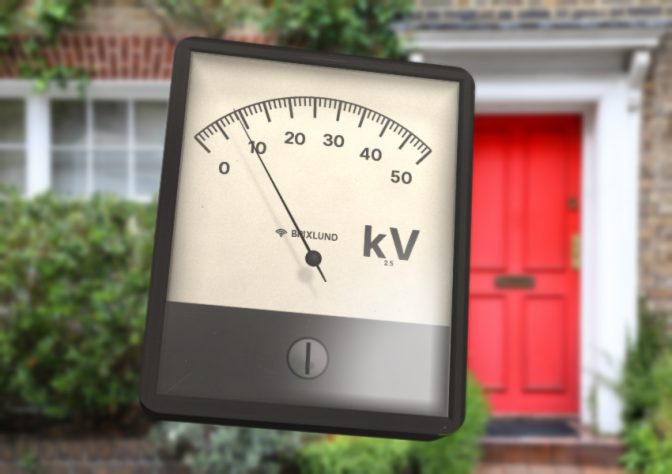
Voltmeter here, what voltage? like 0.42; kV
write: 9; kV
